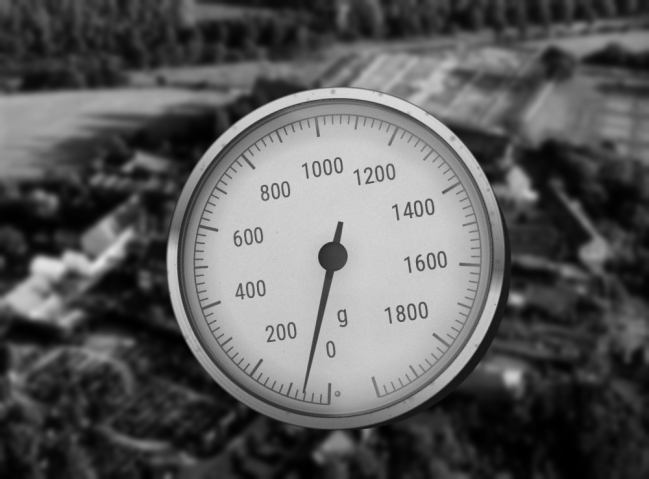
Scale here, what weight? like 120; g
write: 60; g
